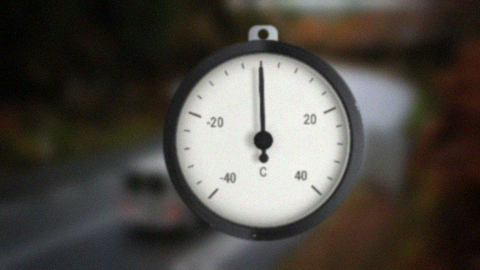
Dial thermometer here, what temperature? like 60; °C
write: 0; °C
